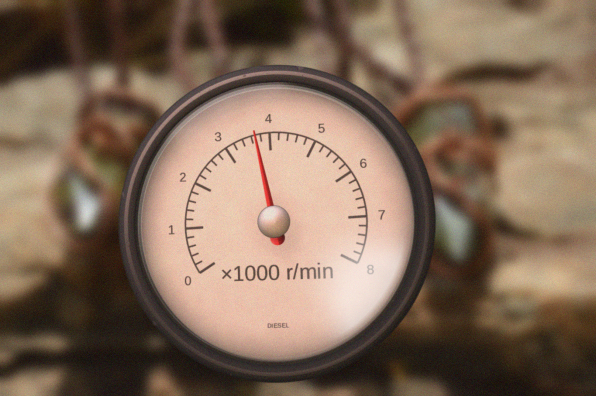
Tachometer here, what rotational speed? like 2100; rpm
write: 3700; rpm
